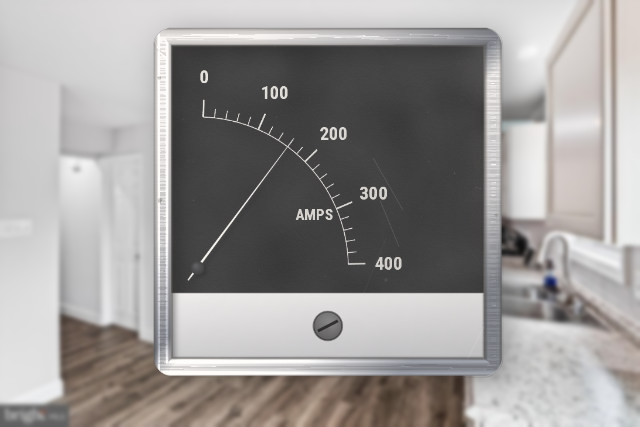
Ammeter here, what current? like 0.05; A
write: 160; A
